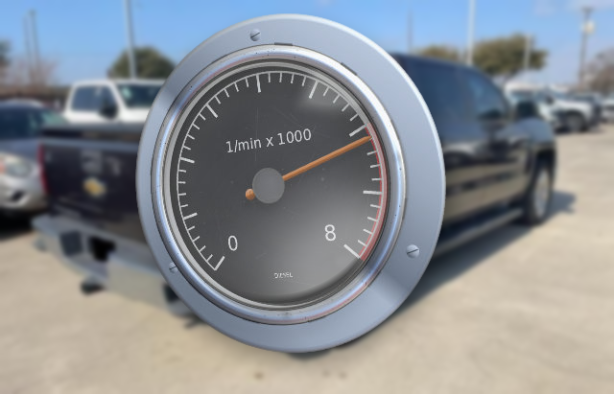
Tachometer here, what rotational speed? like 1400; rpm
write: 6200; rpm
